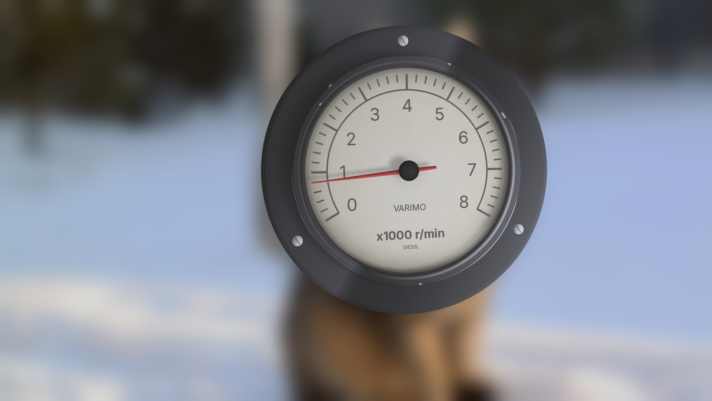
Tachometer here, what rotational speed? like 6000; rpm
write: 800; rpm
